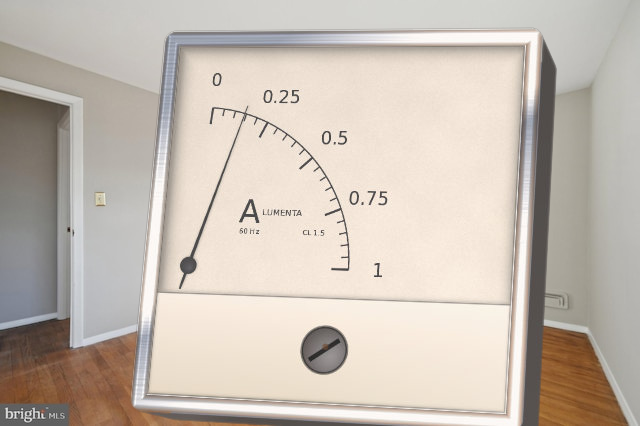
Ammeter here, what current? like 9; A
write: 0.15; A
